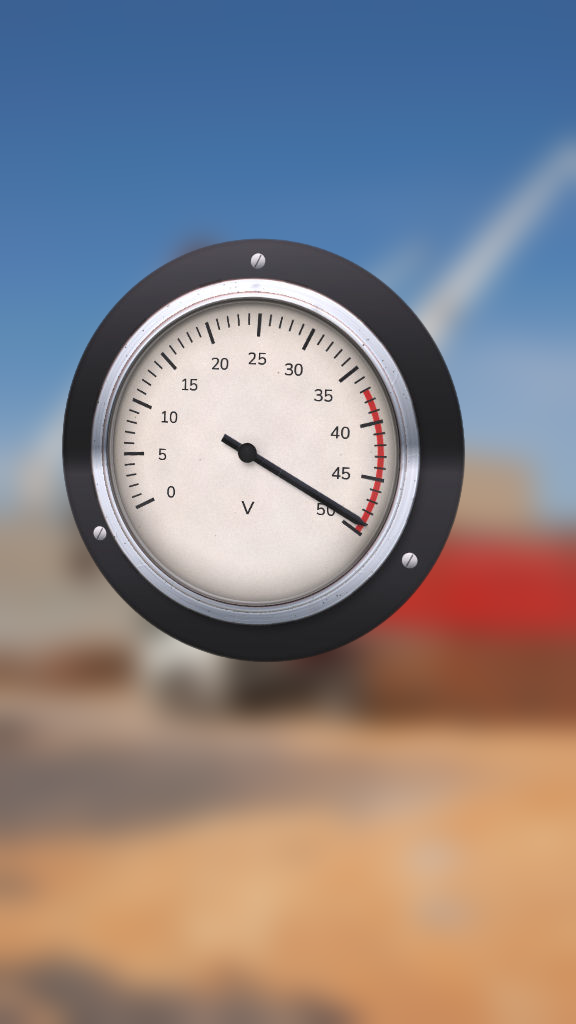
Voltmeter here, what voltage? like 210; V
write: 49; V
